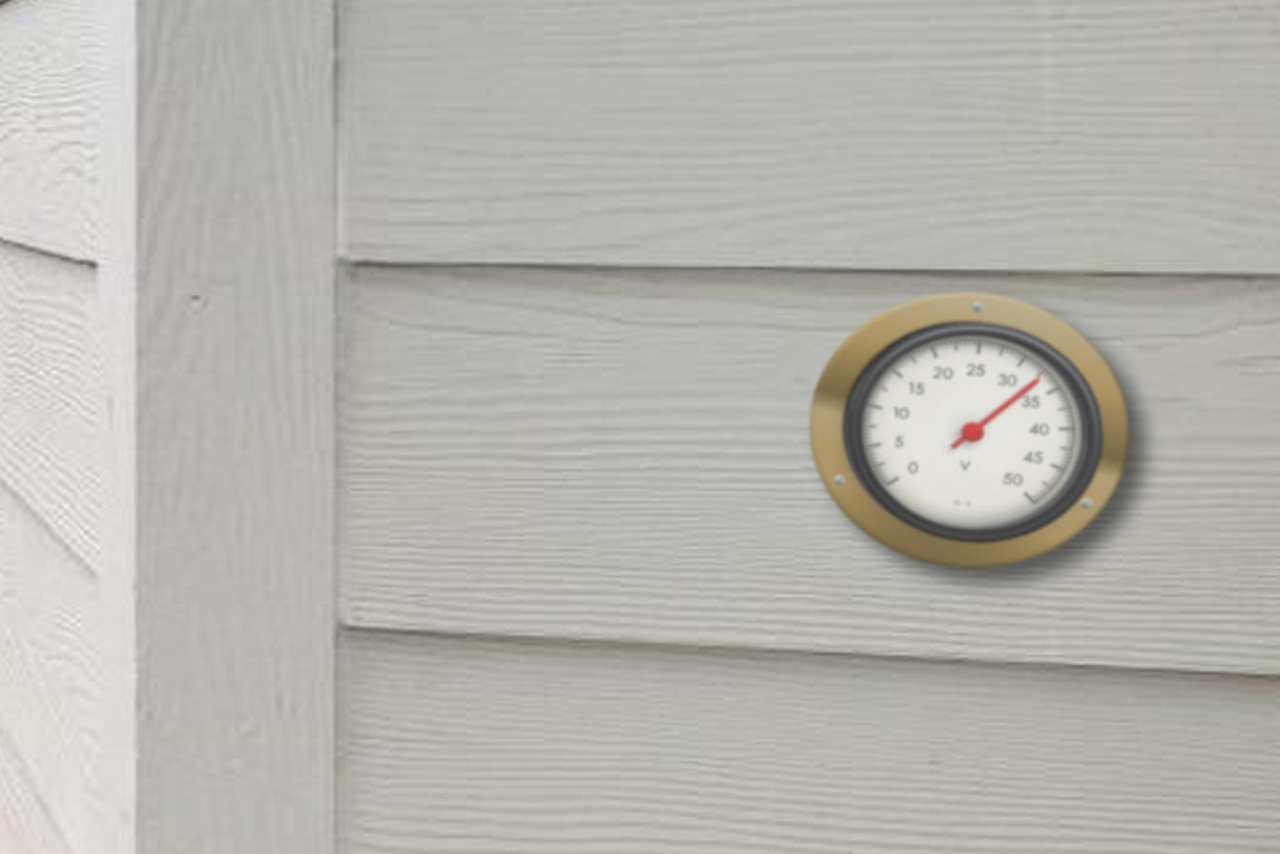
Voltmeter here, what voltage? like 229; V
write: 32.5; V
